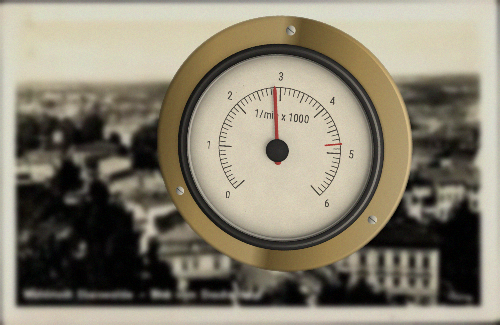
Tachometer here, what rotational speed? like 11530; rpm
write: 2900; rpm
